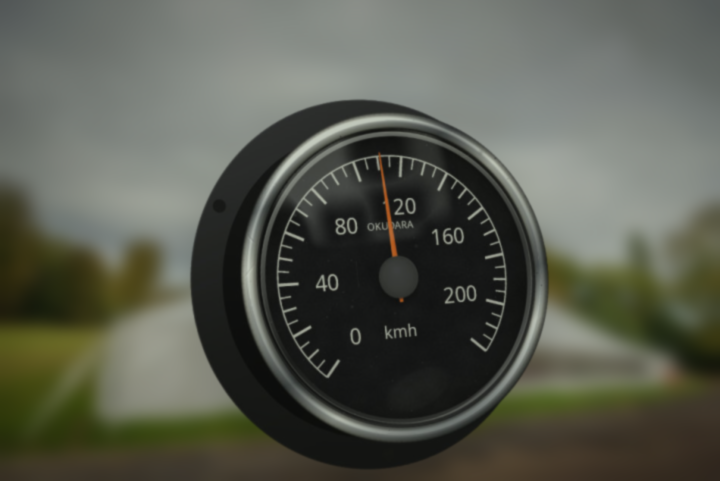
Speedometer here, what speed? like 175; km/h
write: 110; km/h
